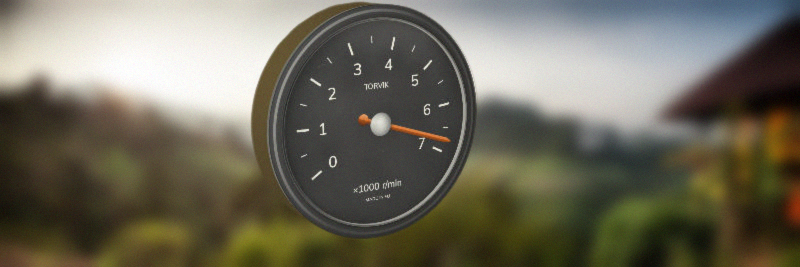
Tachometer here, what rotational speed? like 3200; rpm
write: 6750; rpm
